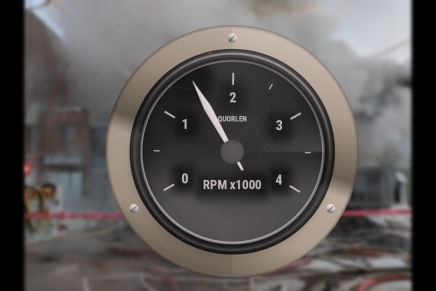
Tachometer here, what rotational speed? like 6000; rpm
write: 1500; rpm
